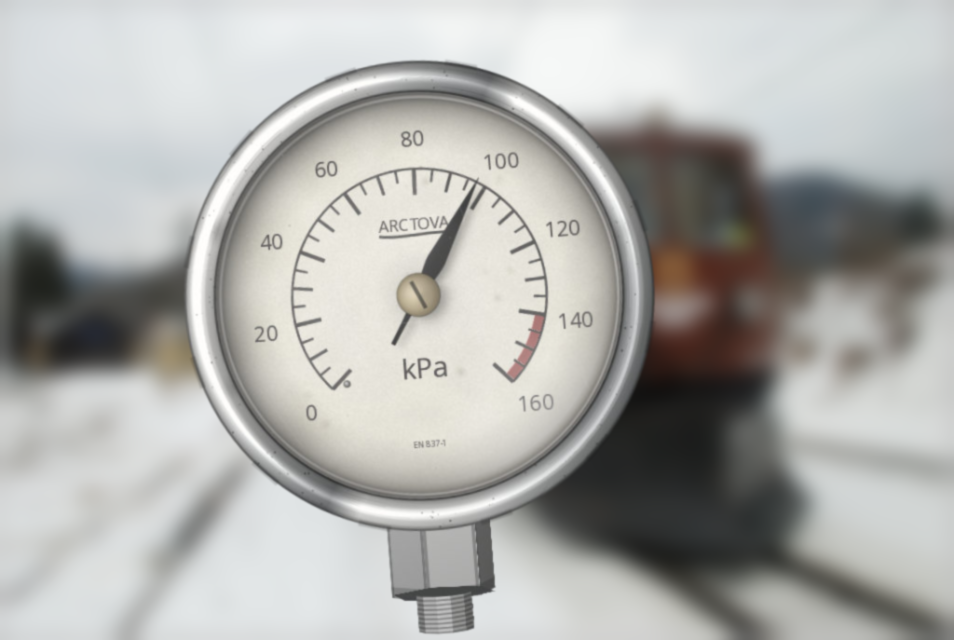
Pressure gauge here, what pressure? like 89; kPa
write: 97.5; kPa
